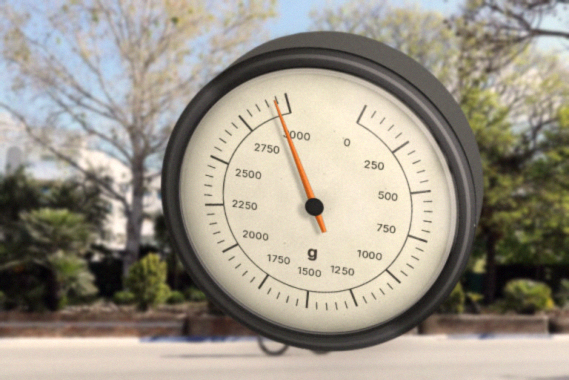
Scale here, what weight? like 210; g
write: 2950; g
